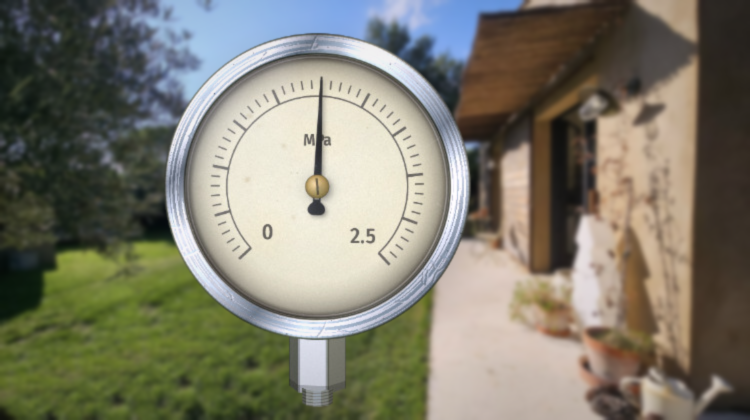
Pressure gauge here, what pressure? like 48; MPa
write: 1.25; MPa
